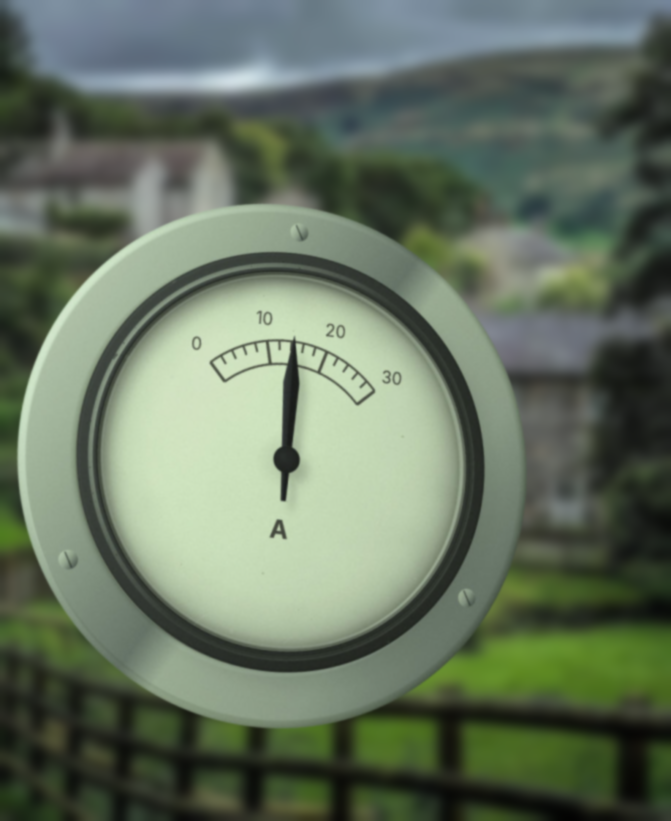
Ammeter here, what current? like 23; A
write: 14; A
